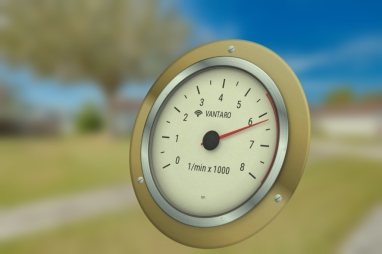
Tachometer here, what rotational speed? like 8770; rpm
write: 6250; rpm
